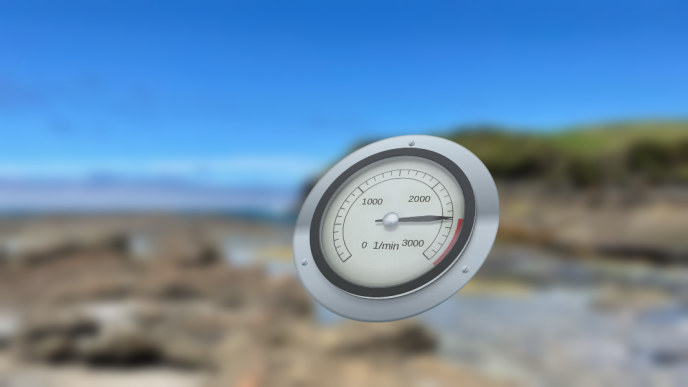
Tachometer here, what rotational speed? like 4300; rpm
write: 2500; rpm
